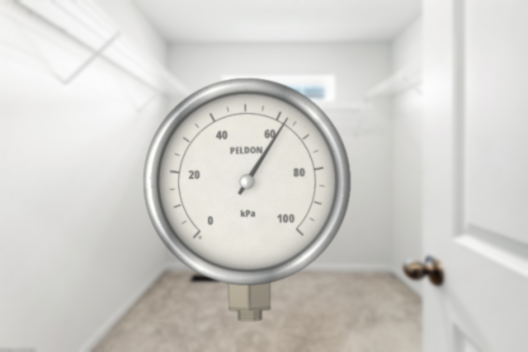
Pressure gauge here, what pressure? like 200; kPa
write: 62.5; kPa
